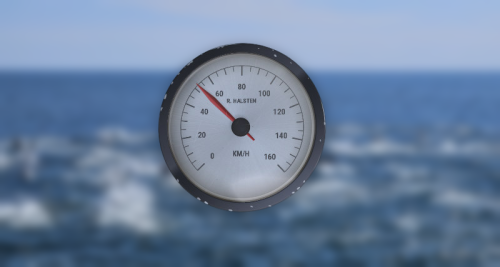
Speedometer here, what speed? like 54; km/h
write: 52.5; km/h
